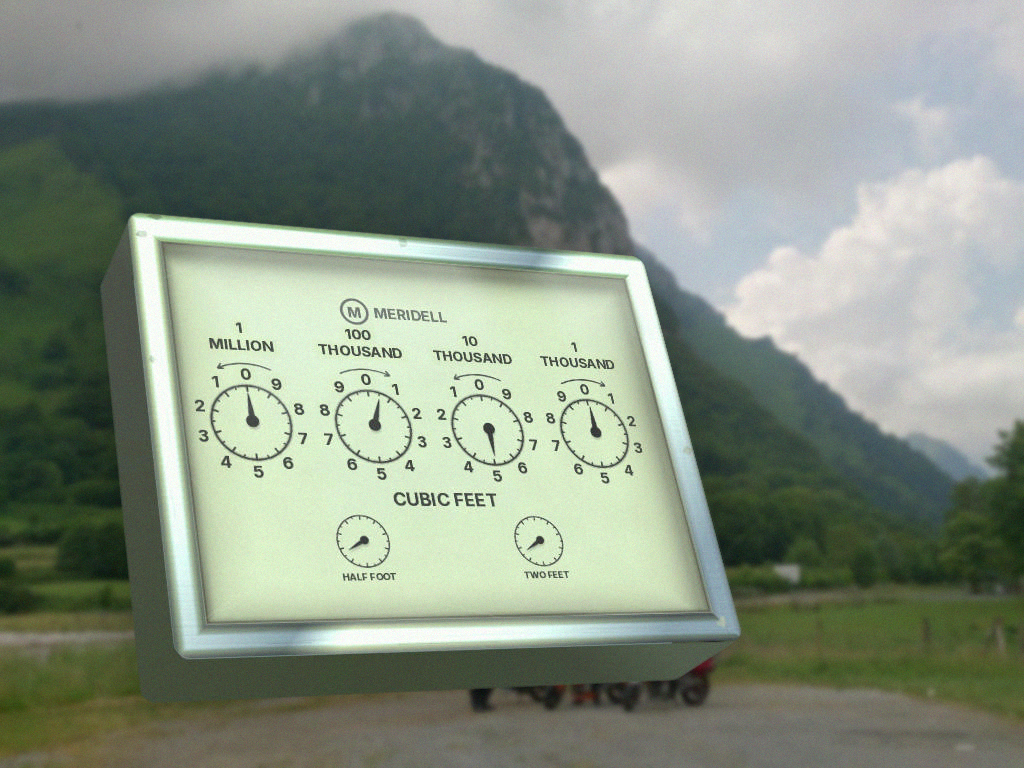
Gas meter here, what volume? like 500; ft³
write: 5000; ft³
